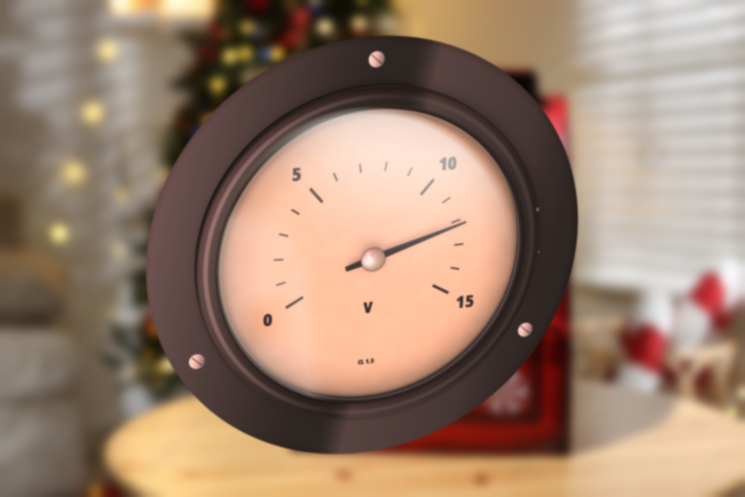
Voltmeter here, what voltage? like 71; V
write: 12; V
